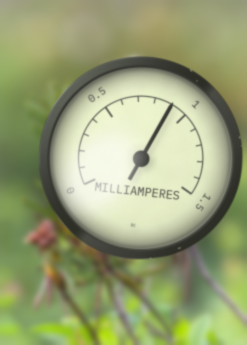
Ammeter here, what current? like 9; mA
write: 0.9; mA
